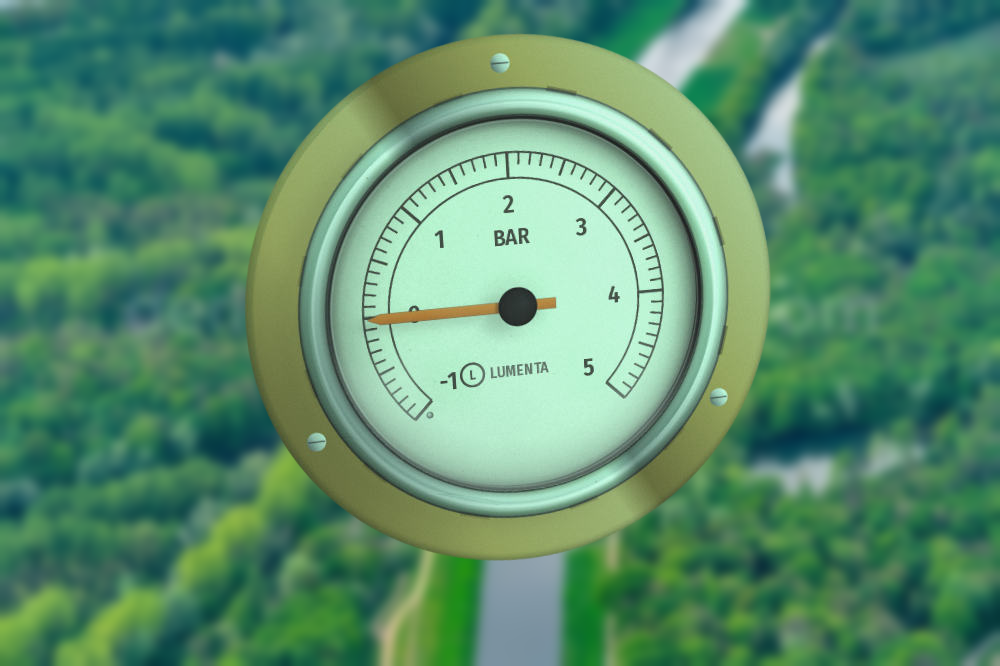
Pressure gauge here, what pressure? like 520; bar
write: 0; bar
